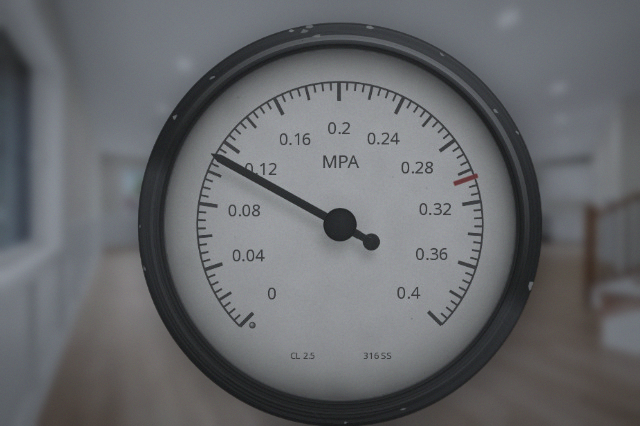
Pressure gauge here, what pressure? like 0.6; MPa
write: 0.11; MPa
